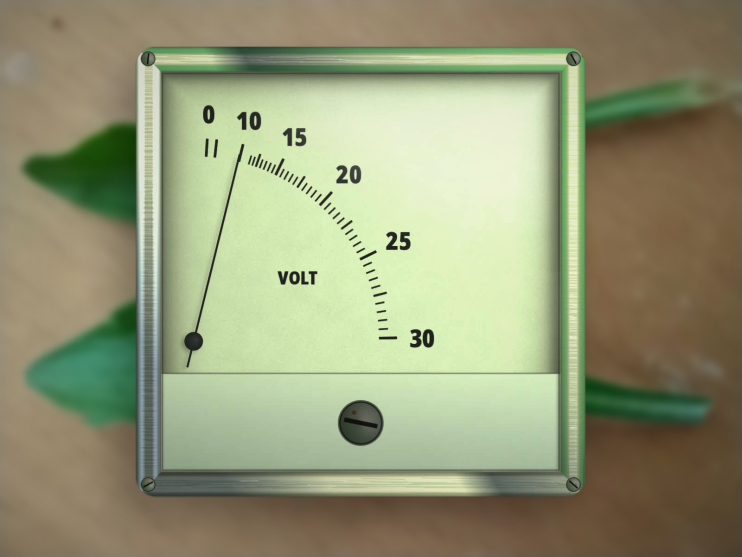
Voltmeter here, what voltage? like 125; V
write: 10; V
